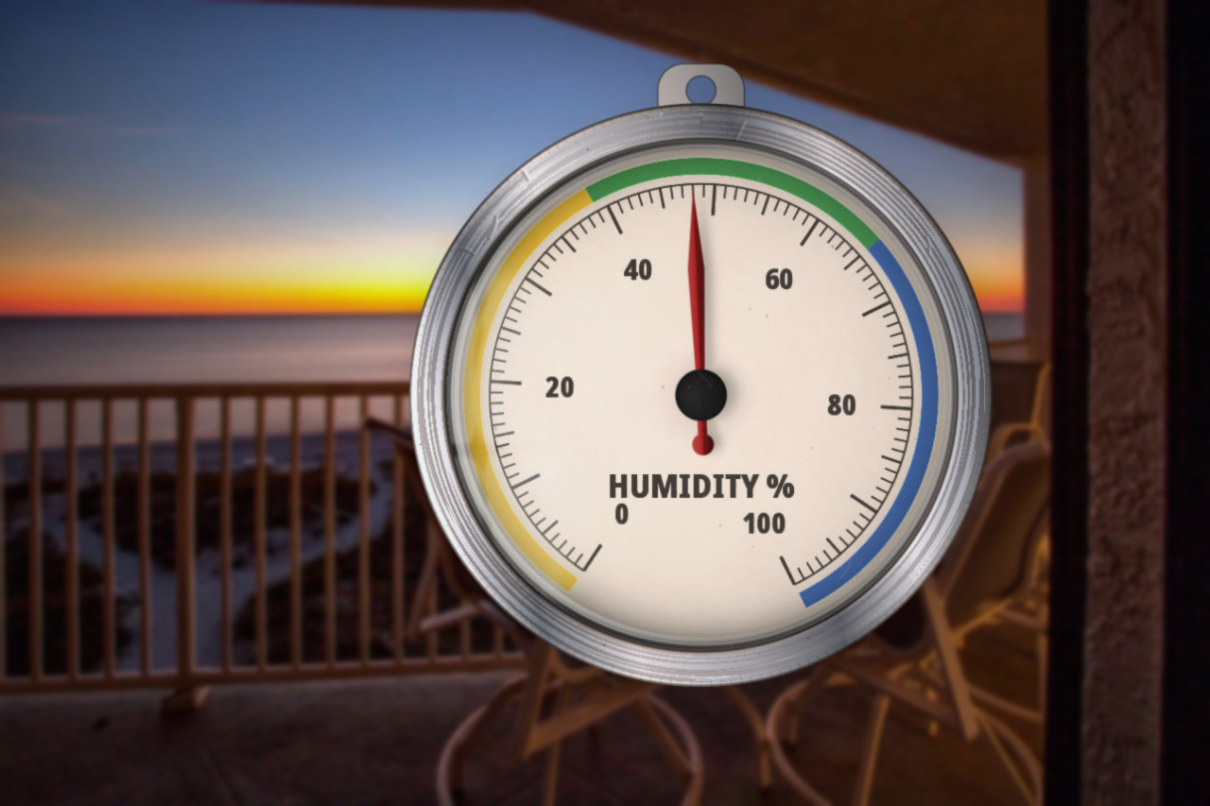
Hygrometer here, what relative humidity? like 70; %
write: 48; %
